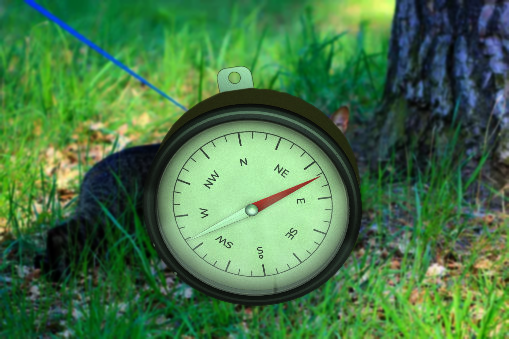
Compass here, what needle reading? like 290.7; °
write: 70; °
